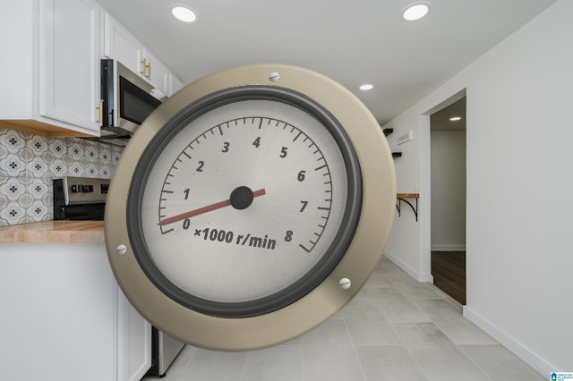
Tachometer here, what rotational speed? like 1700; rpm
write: 200; rpm
